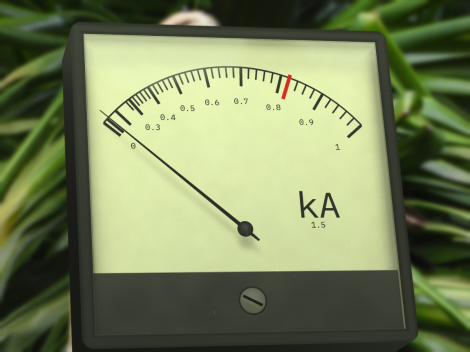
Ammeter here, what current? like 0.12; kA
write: 0.1; kA
